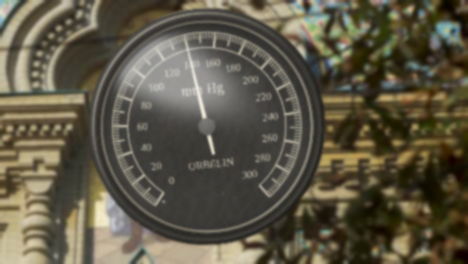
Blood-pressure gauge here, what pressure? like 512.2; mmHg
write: 140; mmHg
